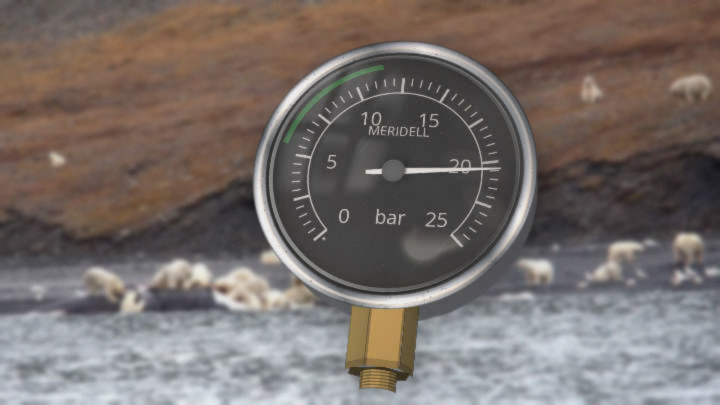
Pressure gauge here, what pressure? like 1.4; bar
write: 20.5; bar
